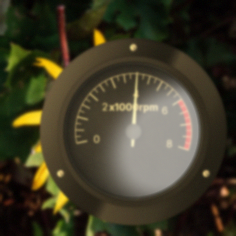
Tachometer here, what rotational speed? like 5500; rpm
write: 4000; rpm
